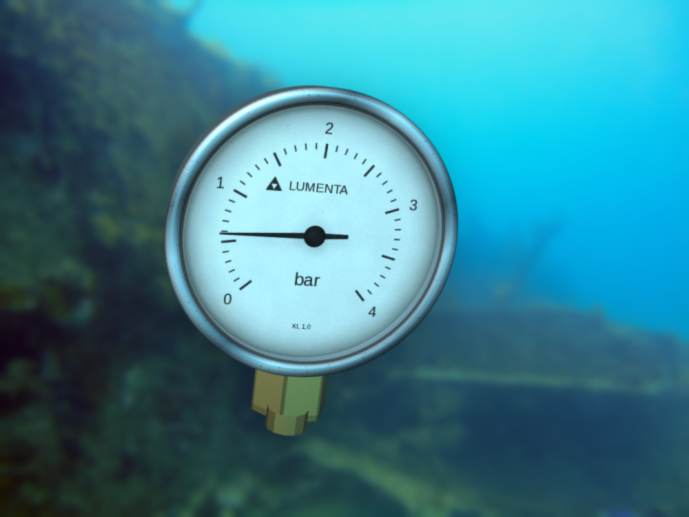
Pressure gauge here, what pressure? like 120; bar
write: 0.6; bar
